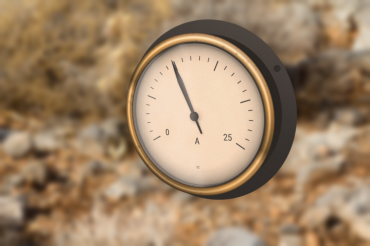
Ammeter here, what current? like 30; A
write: 10; A
